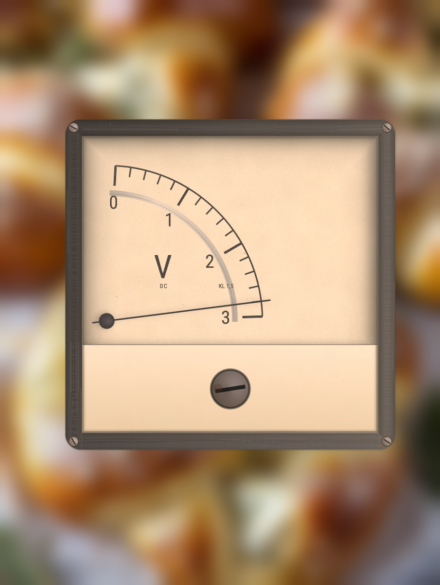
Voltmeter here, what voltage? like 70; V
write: 2.8; V
